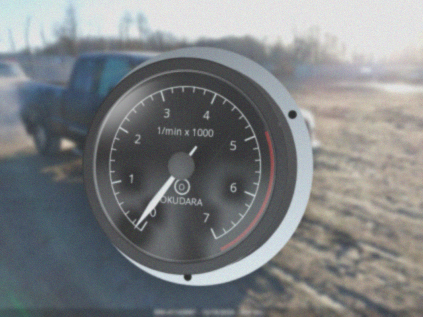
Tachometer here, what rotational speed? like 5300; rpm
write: 100; rpm
